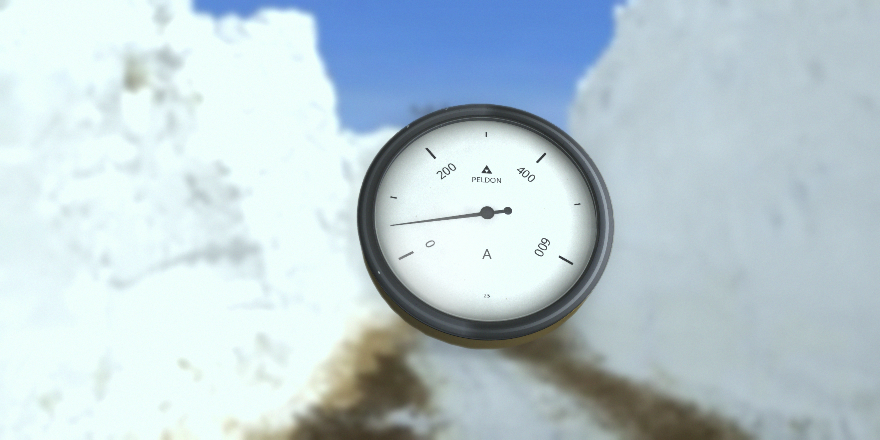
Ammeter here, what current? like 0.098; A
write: 50; A
